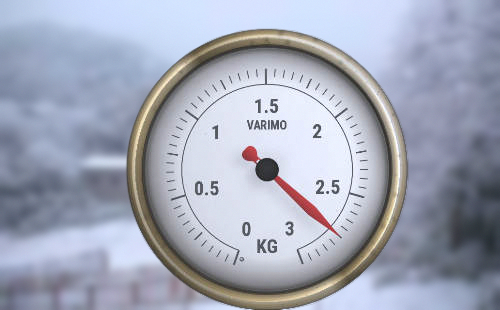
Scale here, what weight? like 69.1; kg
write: 2.75; kg
